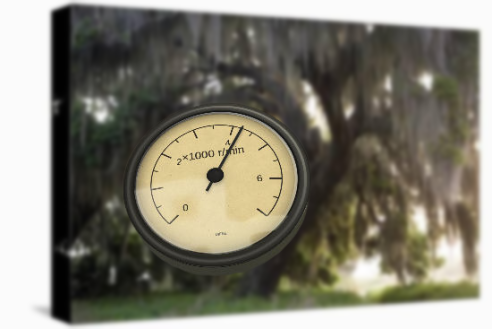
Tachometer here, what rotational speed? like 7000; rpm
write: 4250; rpm
